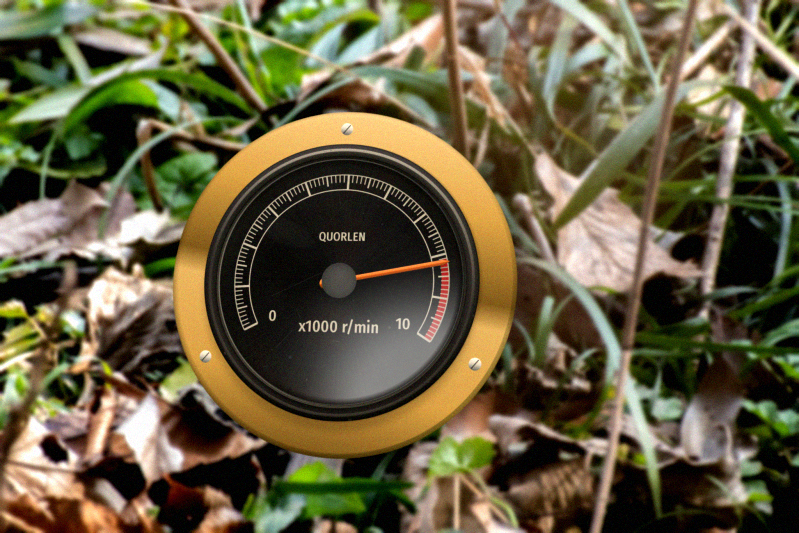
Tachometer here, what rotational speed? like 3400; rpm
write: 8200; rpm
